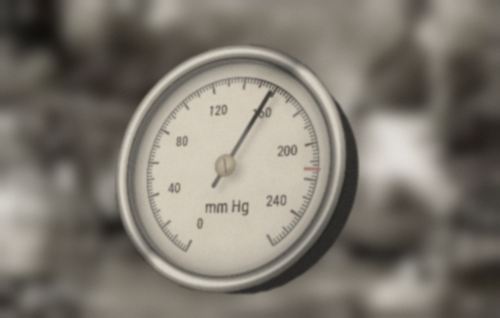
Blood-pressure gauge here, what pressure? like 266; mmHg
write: 160; mmHg
